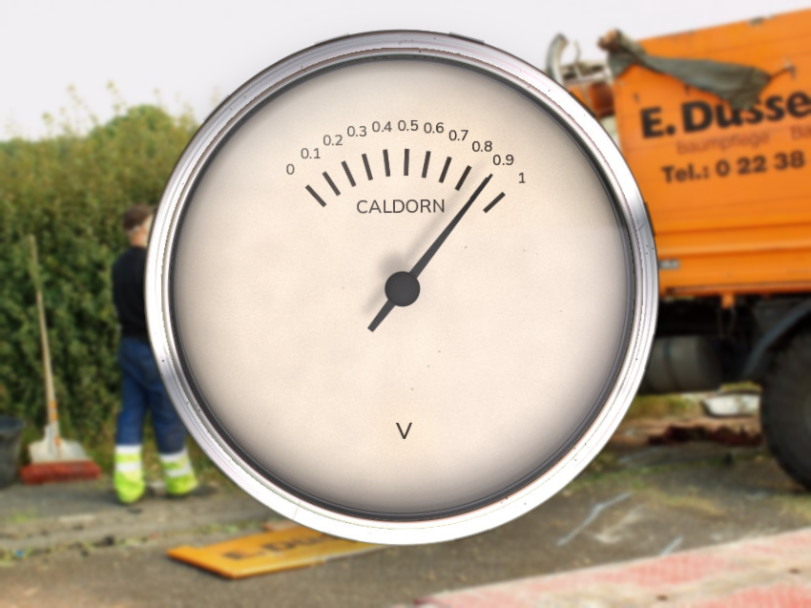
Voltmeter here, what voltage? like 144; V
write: 0.9; V
